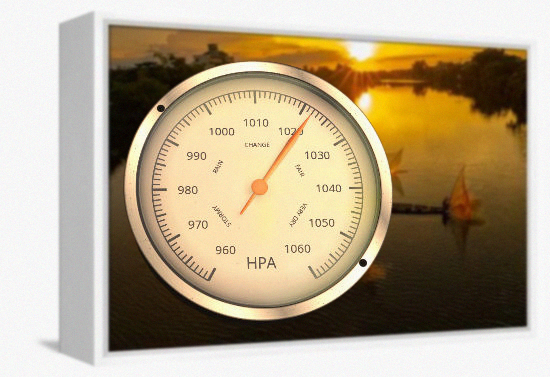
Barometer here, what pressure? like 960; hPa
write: 1022; hPa
